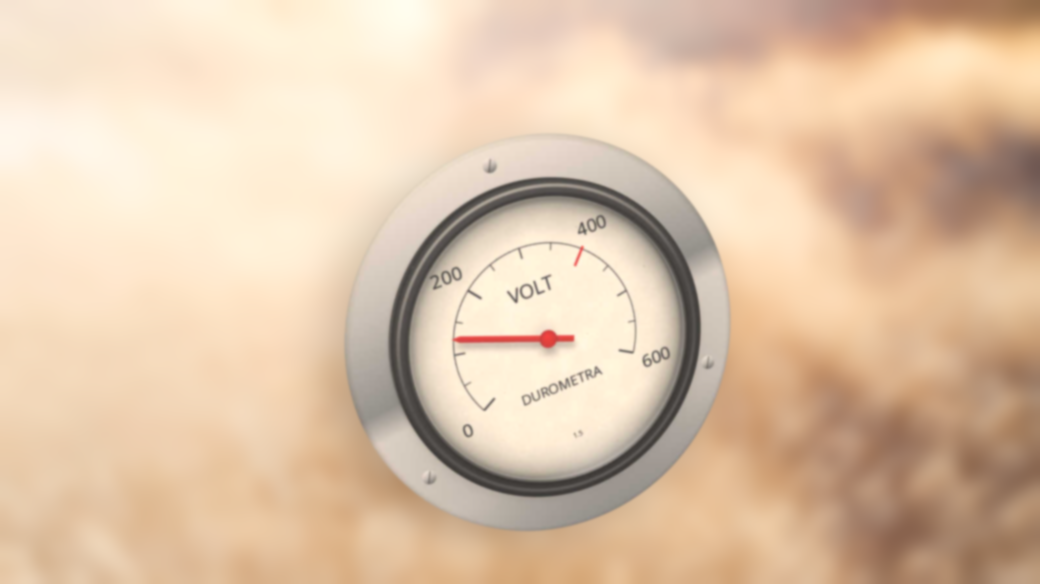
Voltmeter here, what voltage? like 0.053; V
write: 125; V
